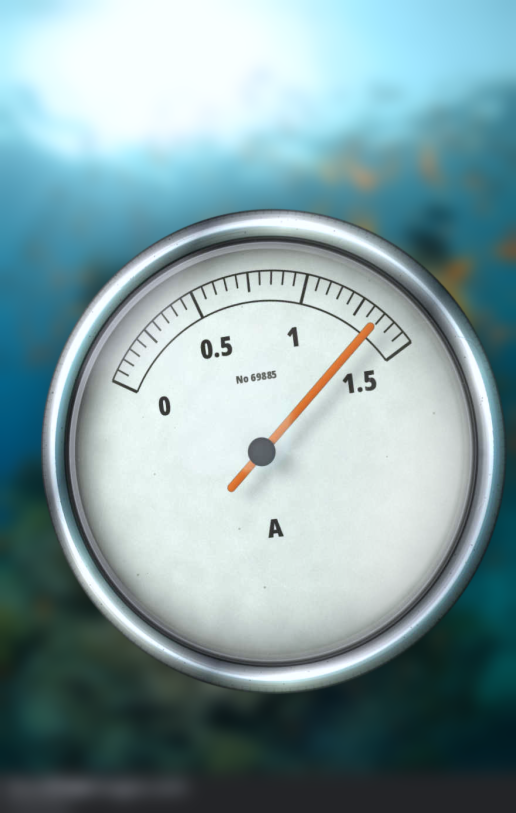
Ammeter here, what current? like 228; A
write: 1.35; A
